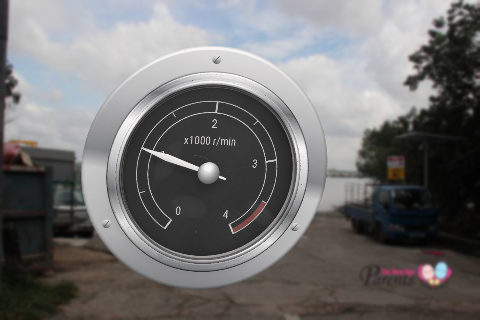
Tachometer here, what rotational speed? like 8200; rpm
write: 1000; rpm
